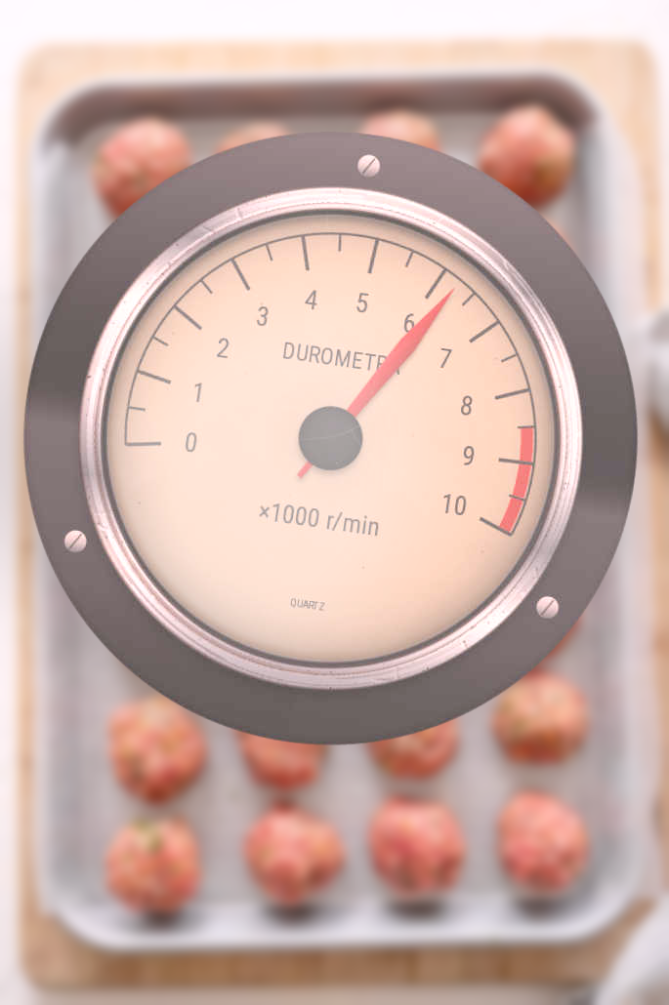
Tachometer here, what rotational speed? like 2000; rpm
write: 6250; rpm
